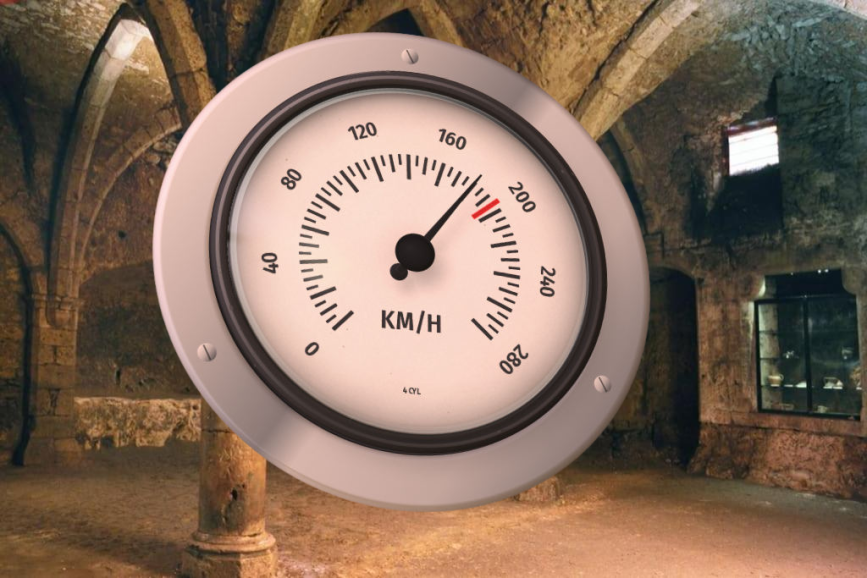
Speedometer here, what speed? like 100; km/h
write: 180; km/h
